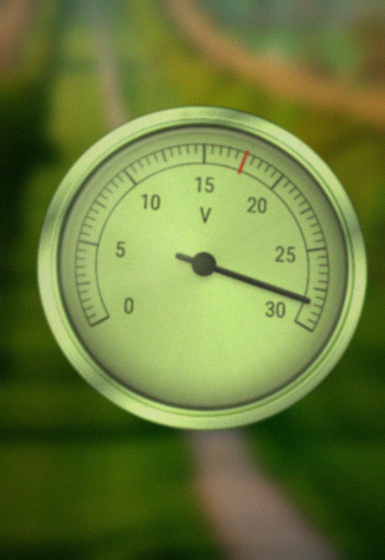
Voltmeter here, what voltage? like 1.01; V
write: 28.5; V
